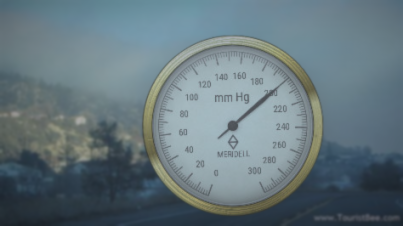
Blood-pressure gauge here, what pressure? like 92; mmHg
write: 200; mmHg
